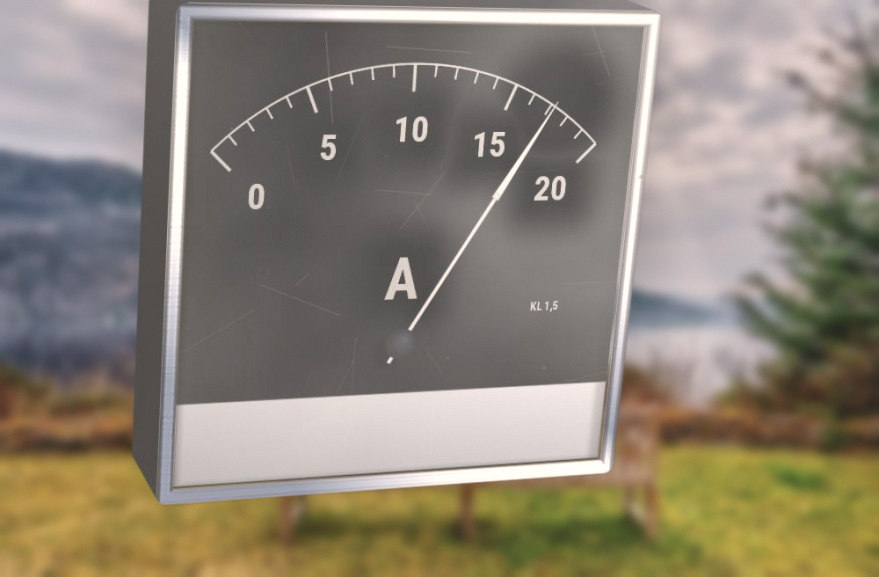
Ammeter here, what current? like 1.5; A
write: 17; A
